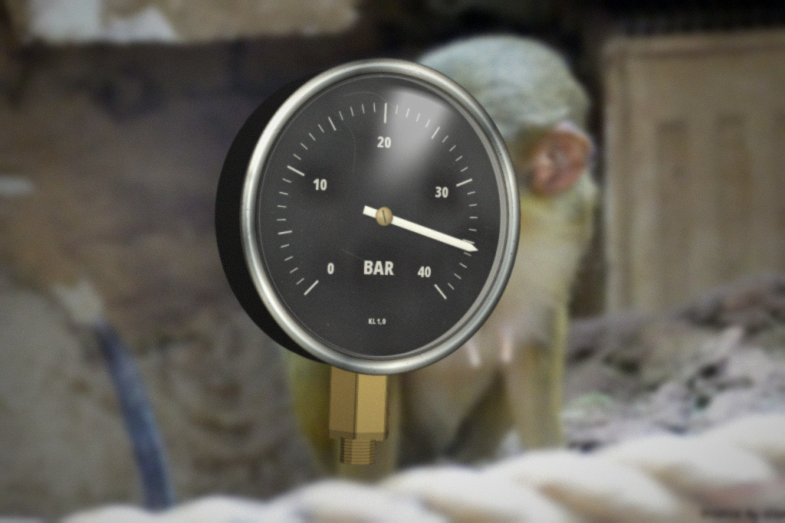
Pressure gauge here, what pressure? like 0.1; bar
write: 35.5; bar
